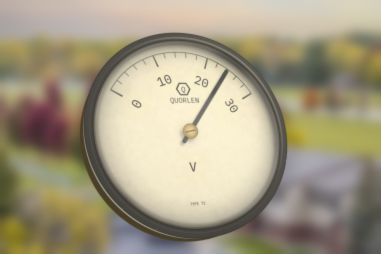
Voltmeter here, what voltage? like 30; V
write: 24; V
